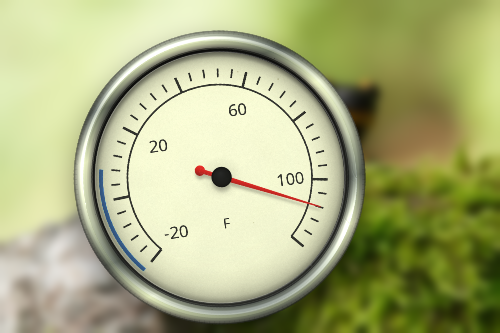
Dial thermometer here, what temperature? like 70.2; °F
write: 108; °F
